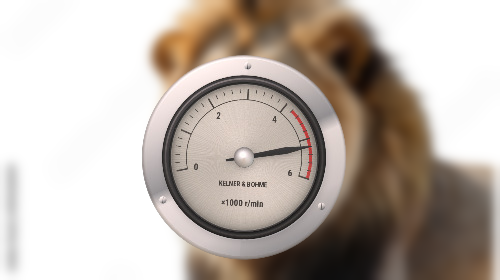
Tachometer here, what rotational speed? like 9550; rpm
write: 5200; rpm
